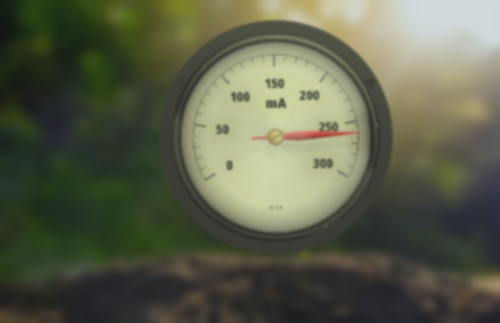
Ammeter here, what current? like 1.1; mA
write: 260; mA
